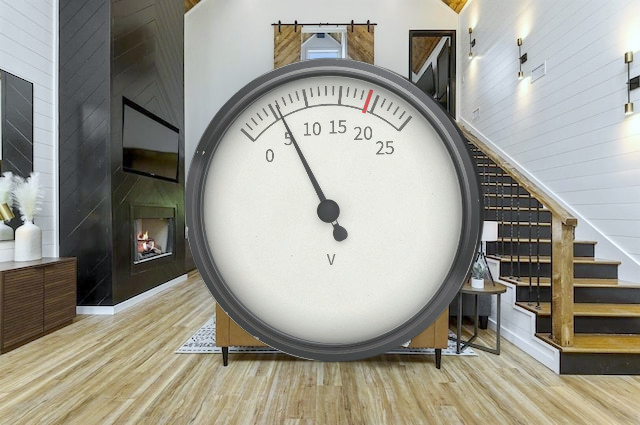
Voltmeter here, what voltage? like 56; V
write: 6; V
